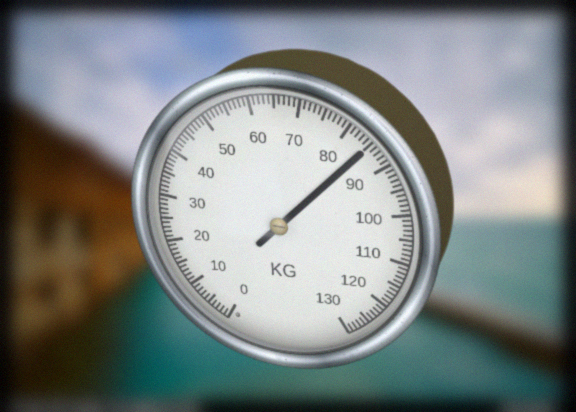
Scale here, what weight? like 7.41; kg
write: 85; kg
